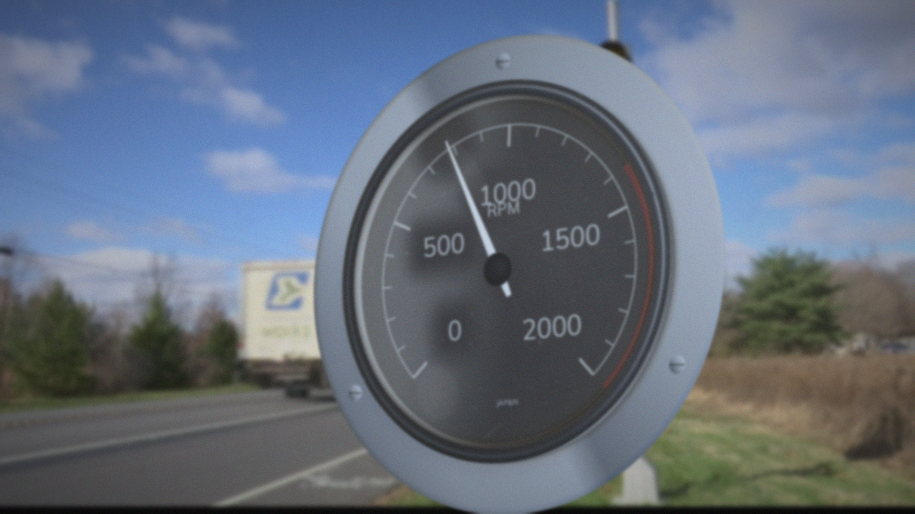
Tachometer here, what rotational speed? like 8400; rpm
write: 800; rpm
